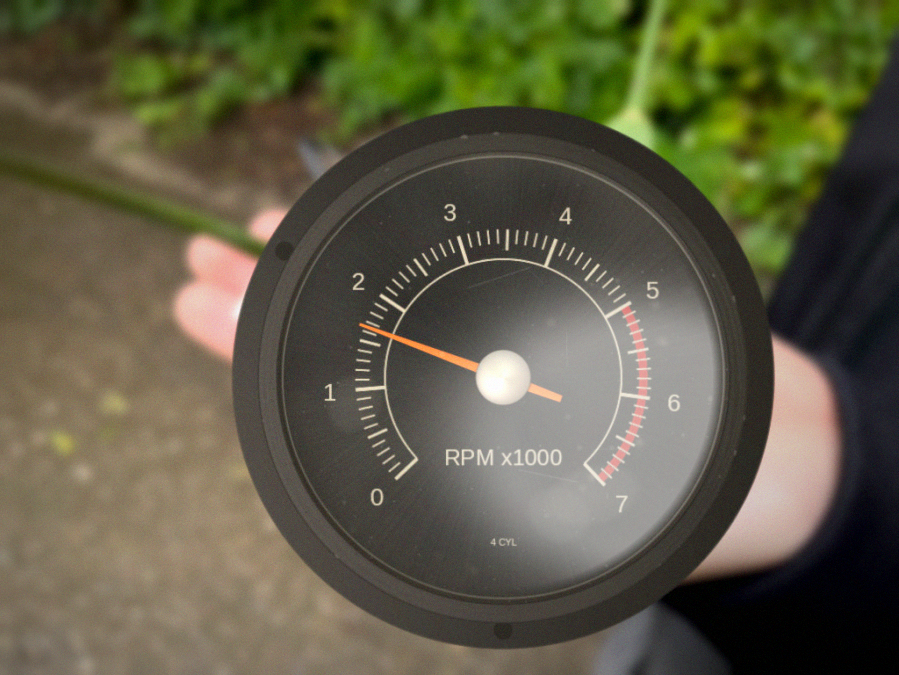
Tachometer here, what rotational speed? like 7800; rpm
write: 1650; rpm
